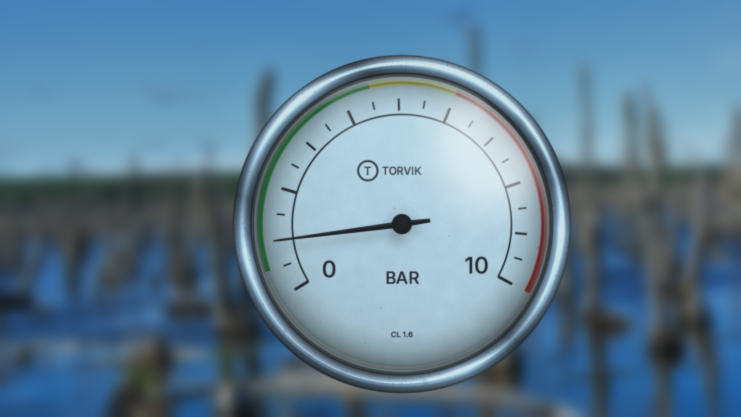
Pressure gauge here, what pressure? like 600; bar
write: 1; bar
